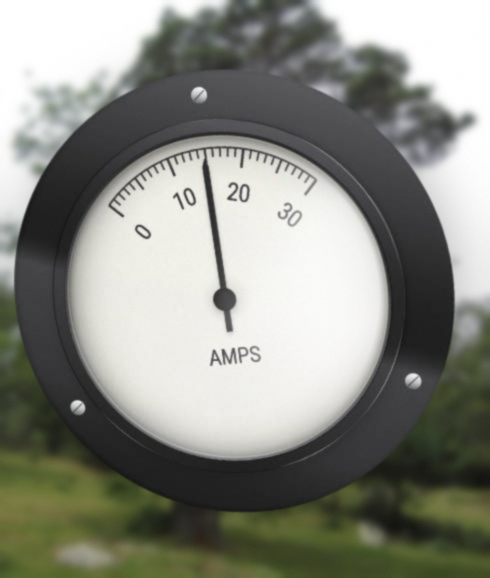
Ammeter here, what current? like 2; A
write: 15; A
